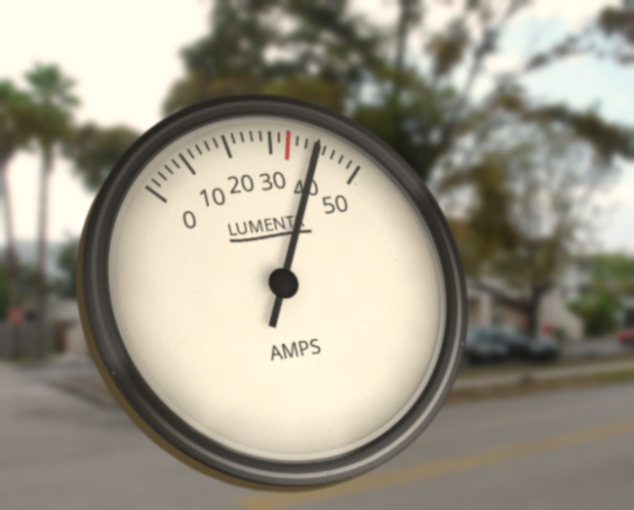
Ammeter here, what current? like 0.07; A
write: 40; A
